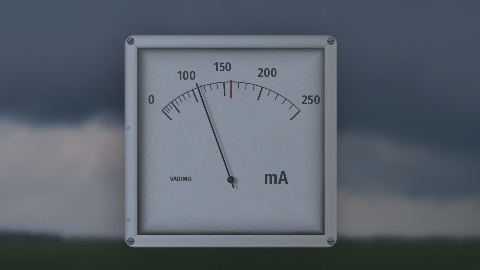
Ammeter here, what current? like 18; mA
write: 110; mA
